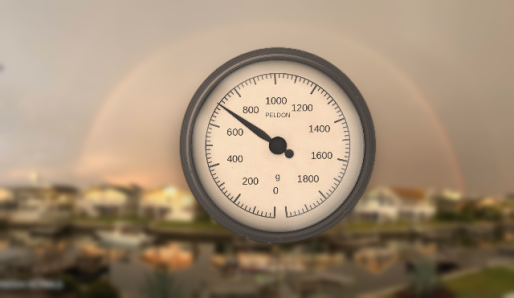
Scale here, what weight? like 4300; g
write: 700; g
